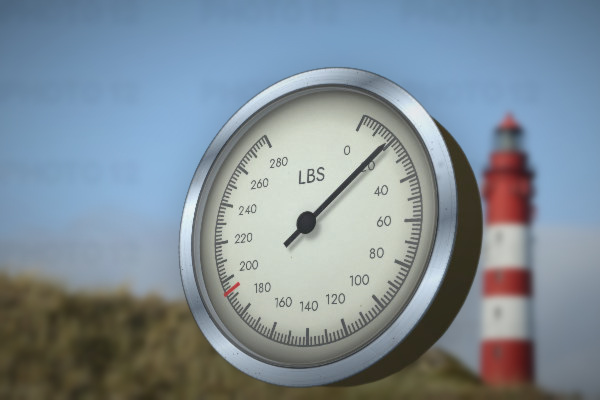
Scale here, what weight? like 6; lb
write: 20; lb
